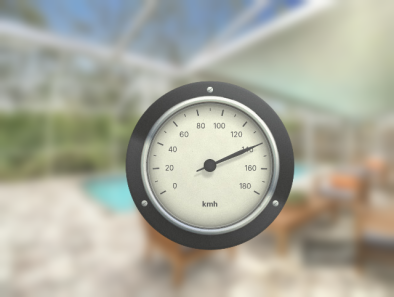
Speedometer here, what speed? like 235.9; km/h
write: 140; km/h
